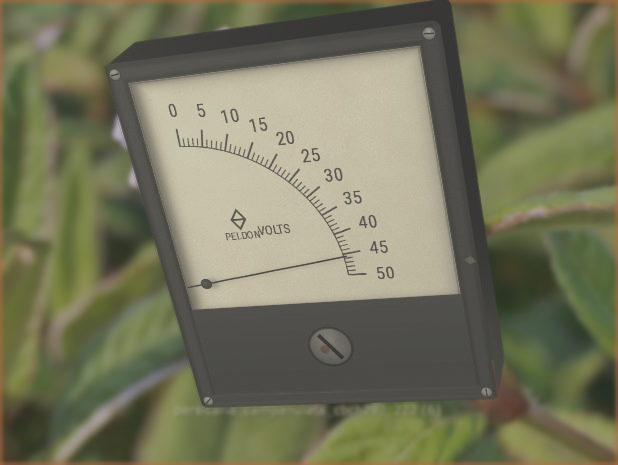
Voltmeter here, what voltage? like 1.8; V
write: 45; V
